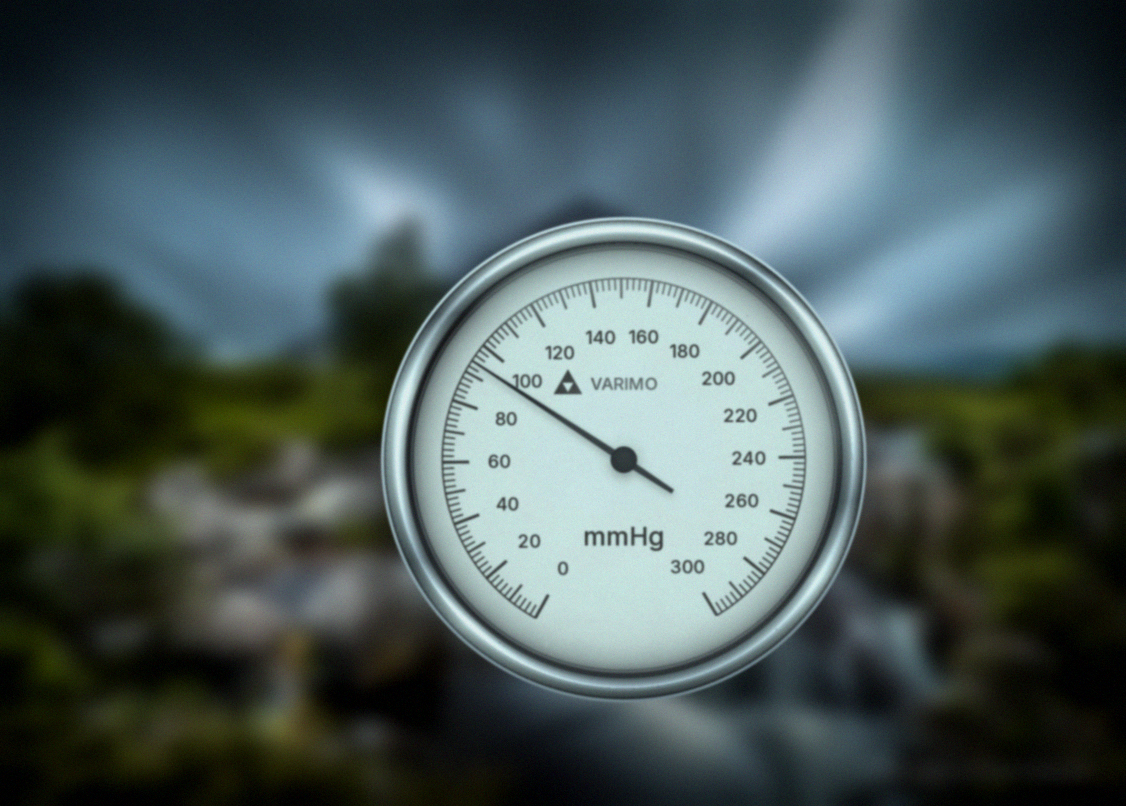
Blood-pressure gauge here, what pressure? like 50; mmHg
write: 94; mmHg
